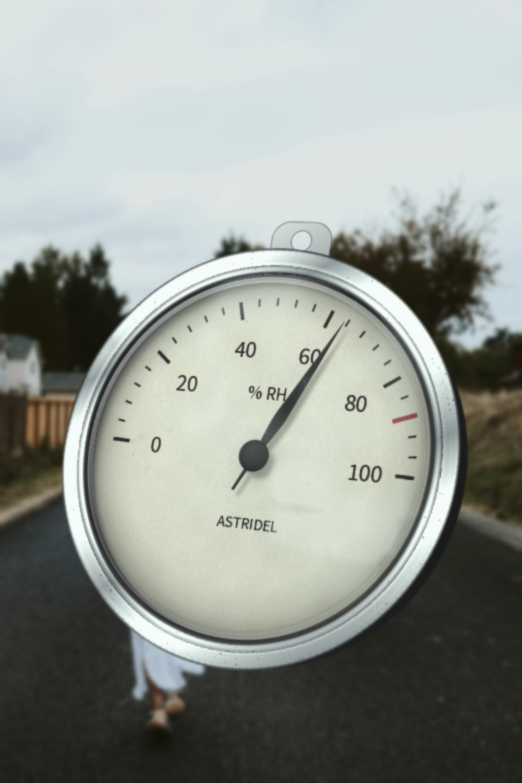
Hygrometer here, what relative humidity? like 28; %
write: 64; %
